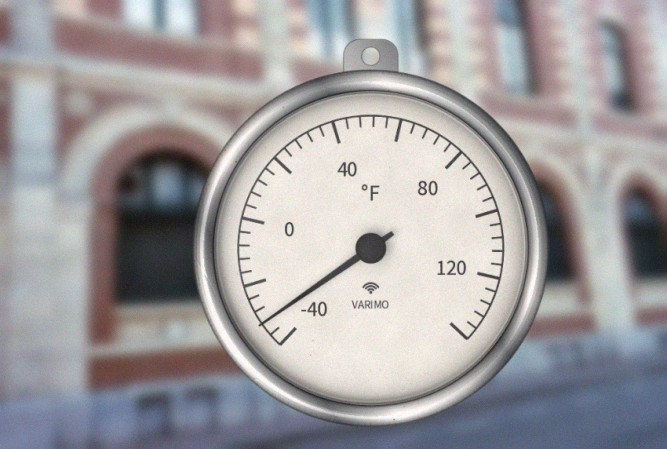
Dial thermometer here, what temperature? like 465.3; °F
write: -32; °F
